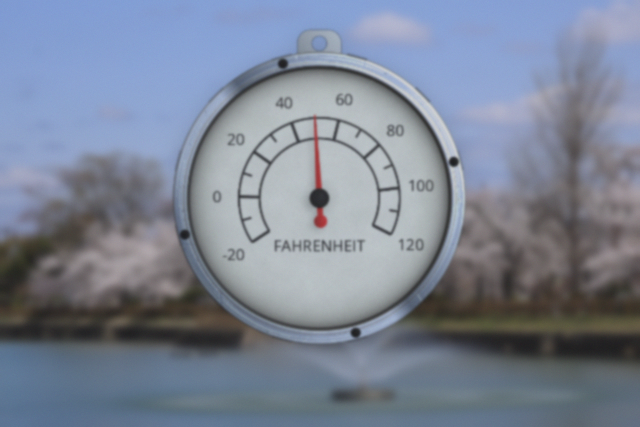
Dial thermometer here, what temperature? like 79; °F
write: 50; °F
